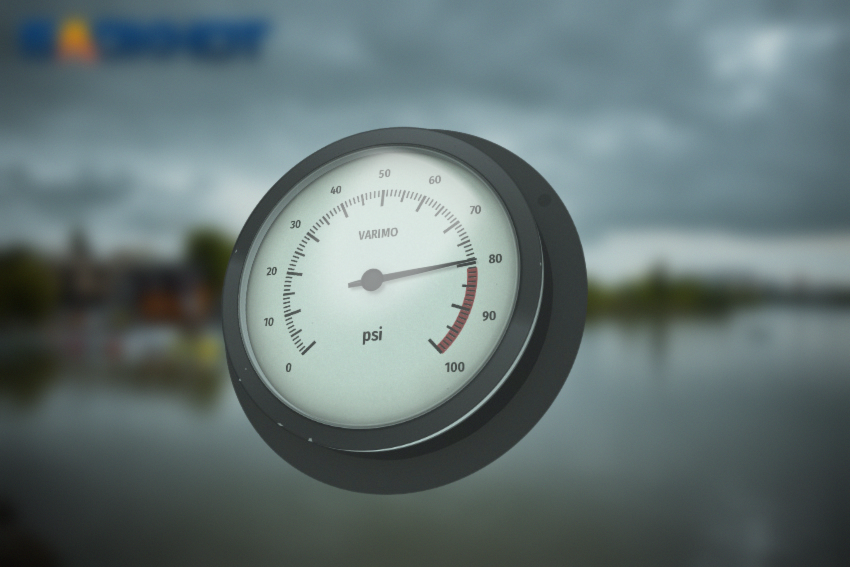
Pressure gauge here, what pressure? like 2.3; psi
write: 80; psi
